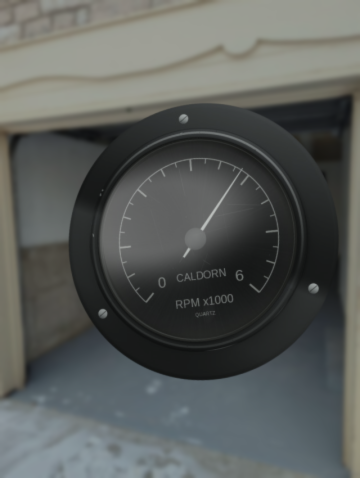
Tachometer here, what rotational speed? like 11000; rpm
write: 3875; rpm
